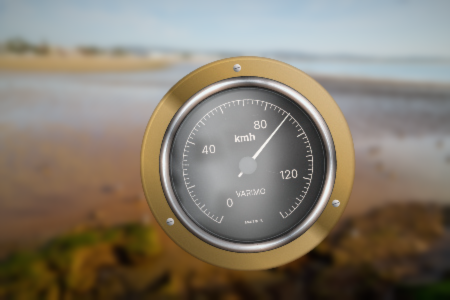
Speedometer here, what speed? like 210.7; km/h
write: 90; km/h
